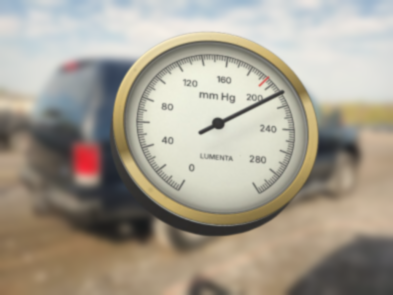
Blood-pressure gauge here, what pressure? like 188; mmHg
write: 210; mmHg
